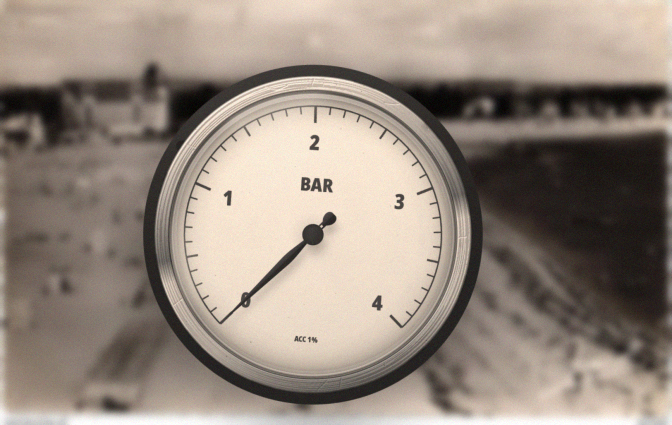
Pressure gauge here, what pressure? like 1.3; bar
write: 0; bar
